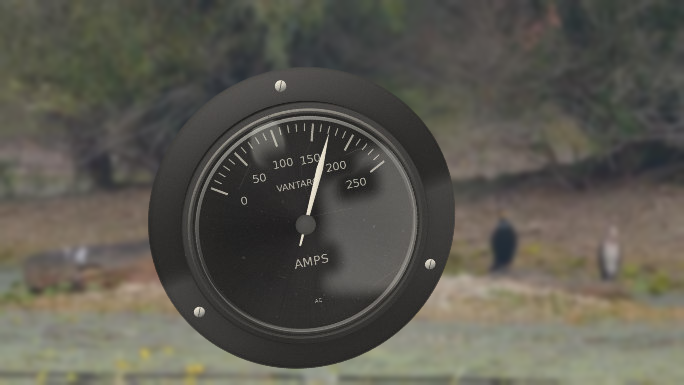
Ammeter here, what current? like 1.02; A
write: 170; A
